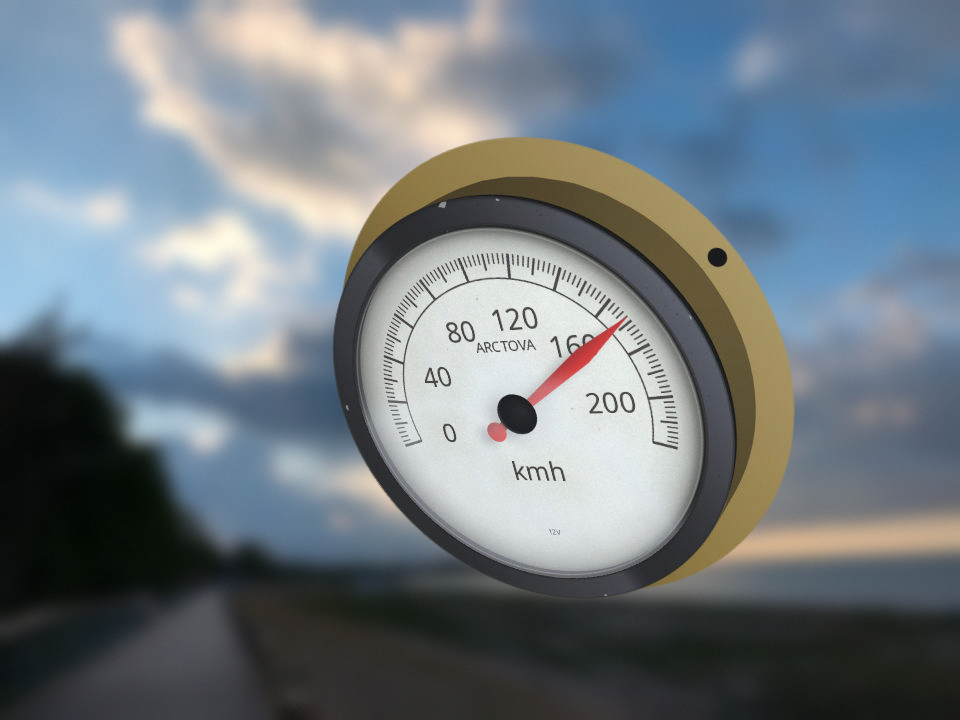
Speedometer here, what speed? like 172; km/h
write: 168; km/h
